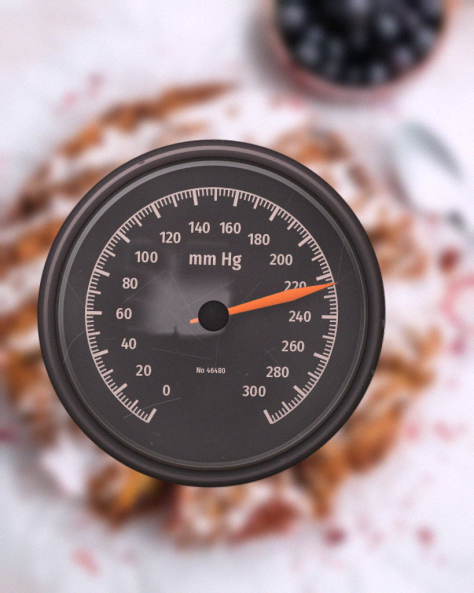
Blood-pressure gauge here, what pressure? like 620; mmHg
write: 224; mmHg
